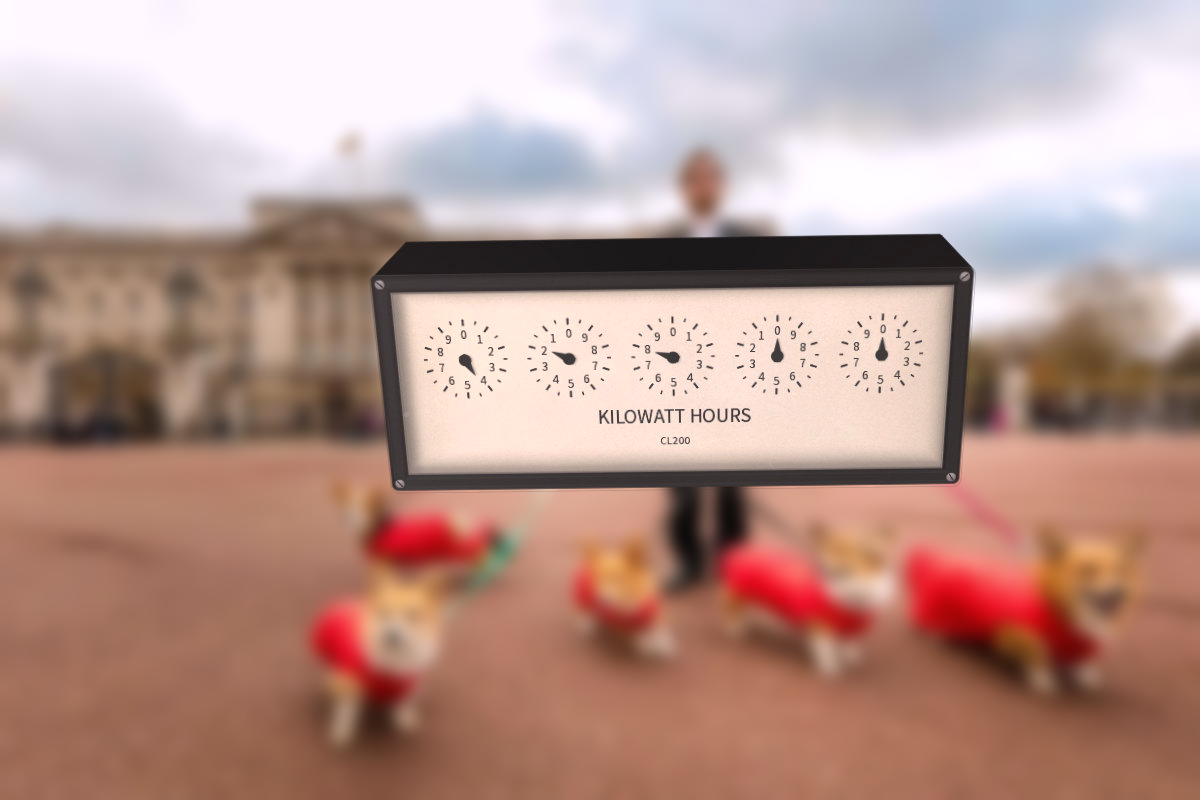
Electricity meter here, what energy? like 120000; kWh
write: 41800; kWh
